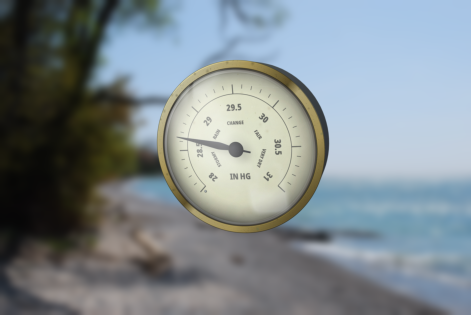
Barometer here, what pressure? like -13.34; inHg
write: 28.65; inHg
